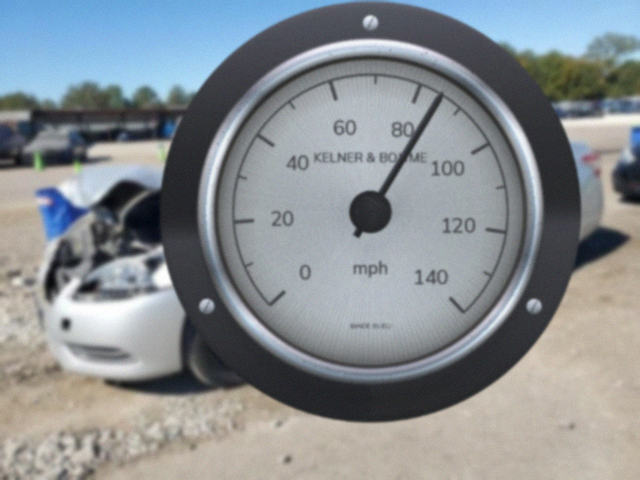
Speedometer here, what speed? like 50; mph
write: 85; mph
